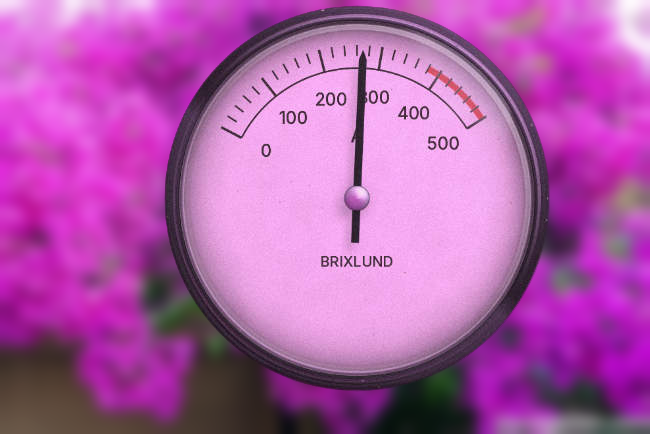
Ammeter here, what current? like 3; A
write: 270; A
